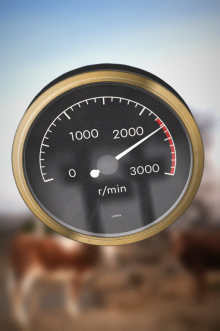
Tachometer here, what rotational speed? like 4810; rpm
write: 2300; rpm
